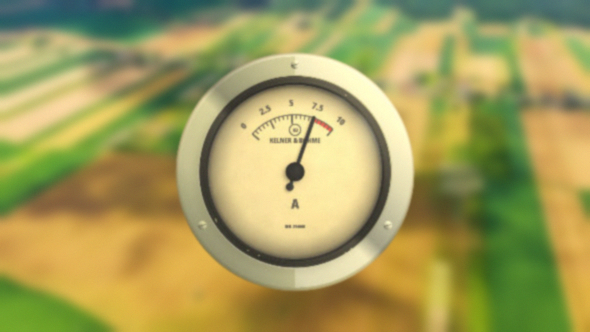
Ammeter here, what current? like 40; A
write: 7.5; A
